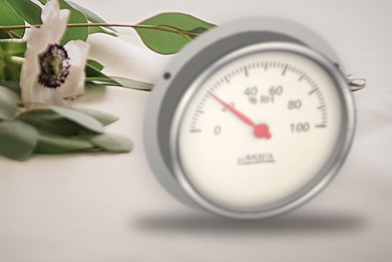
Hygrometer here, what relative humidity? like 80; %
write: 20; %
